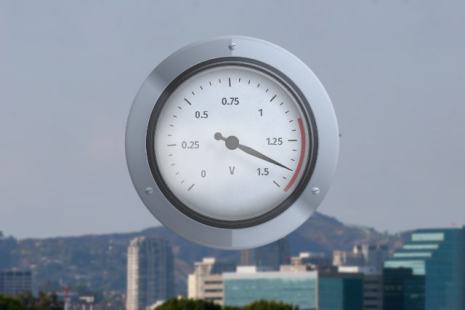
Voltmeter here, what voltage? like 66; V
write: 1.4; V
